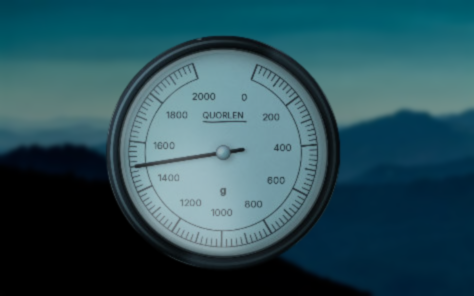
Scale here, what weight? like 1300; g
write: 1500; g
